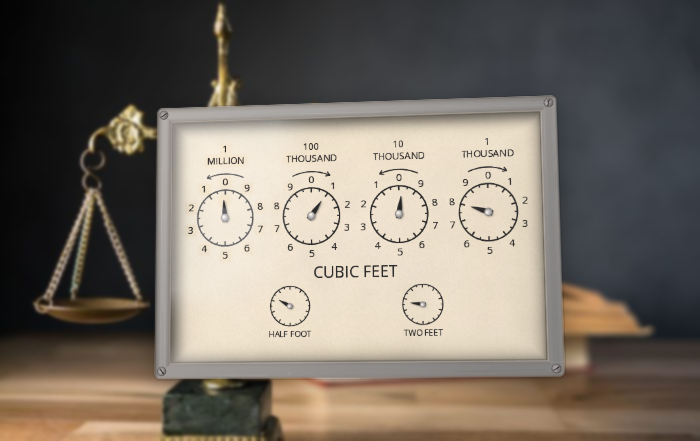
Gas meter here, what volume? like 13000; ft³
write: 9800; ft³
